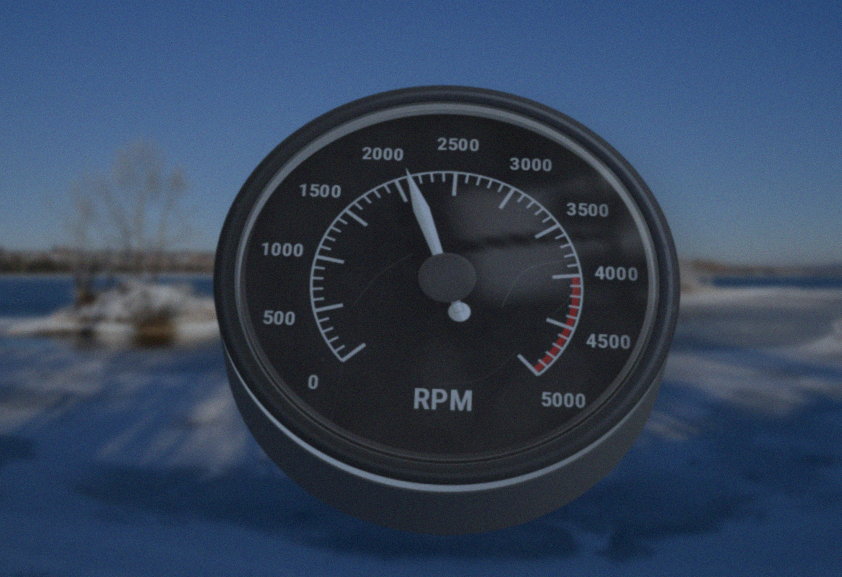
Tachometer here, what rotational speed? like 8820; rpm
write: 2100; rpm
